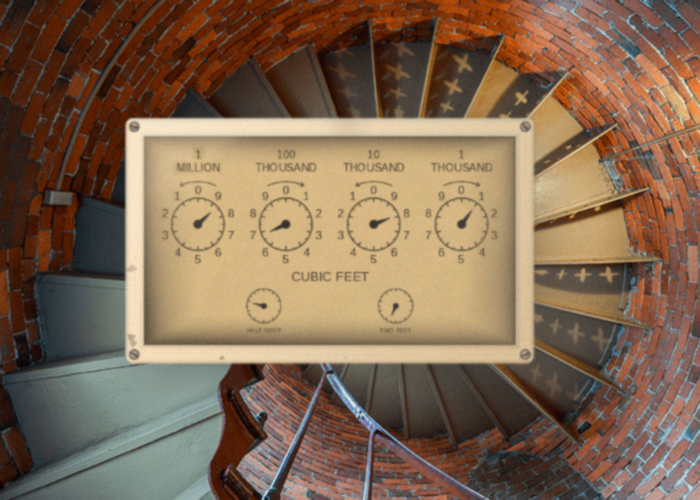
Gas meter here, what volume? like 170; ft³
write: 868100; ft³
